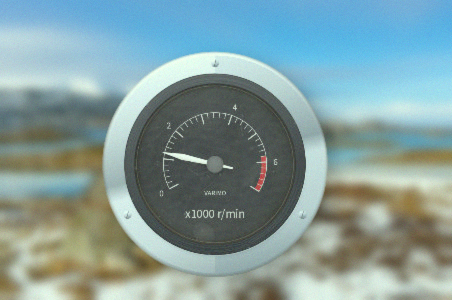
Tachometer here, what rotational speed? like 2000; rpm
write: 1200; rpm
